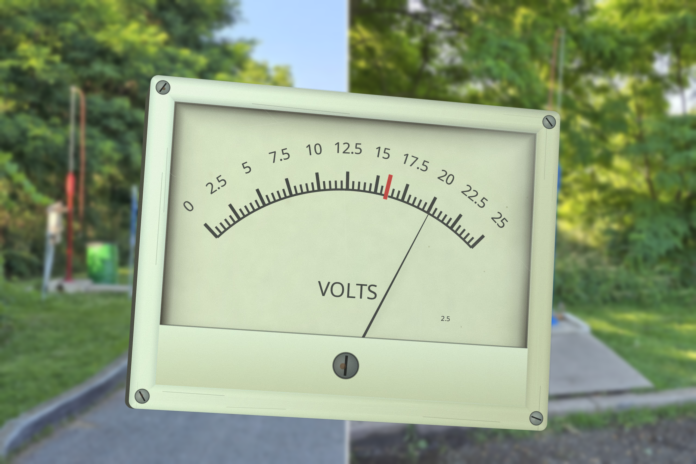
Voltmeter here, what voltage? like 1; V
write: 20; V
